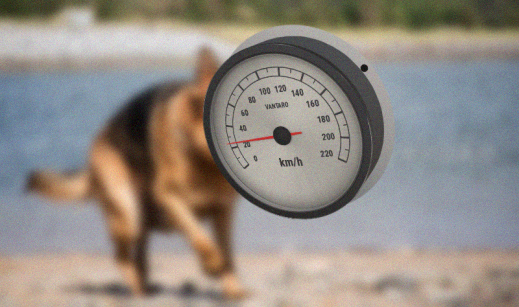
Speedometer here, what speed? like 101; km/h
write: 25; km/h
